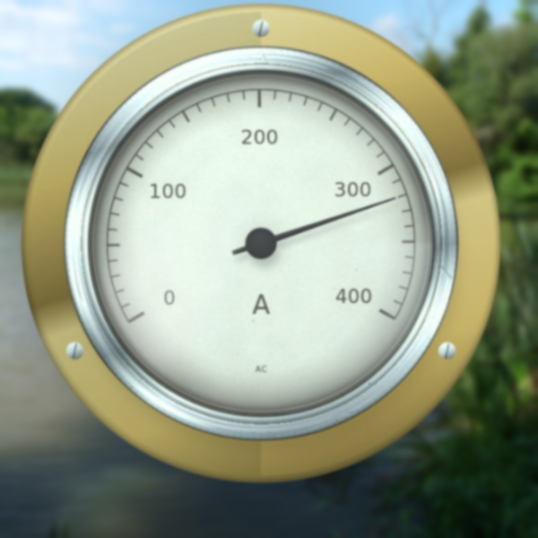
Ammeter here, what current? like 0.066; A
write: 320; A
